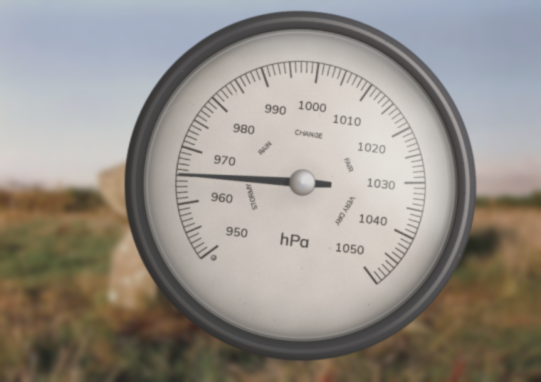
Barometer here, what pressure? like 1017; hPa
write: 965; hPa
